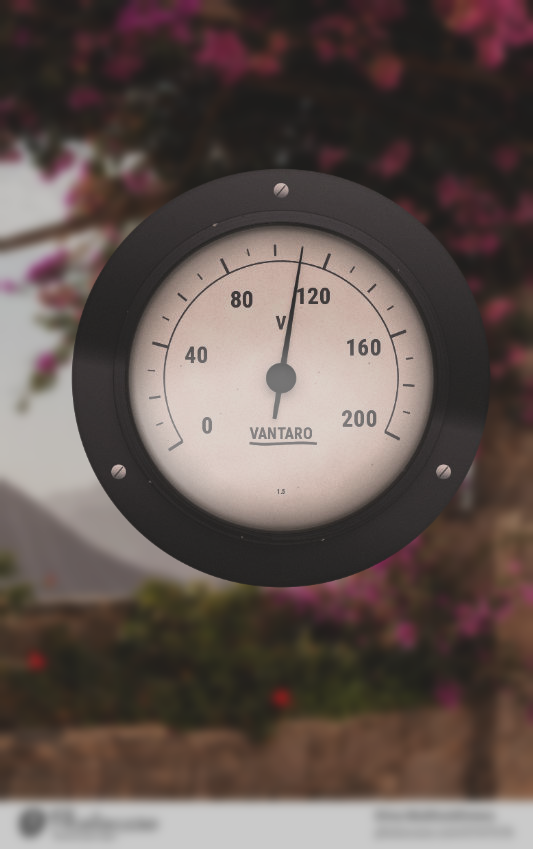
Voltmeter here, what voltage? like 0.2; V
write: 110; V
